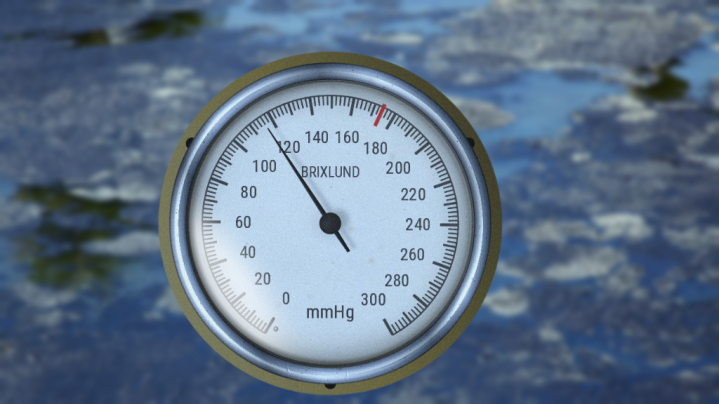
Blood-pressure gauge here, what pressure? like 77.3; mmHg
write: 116; mmHg
